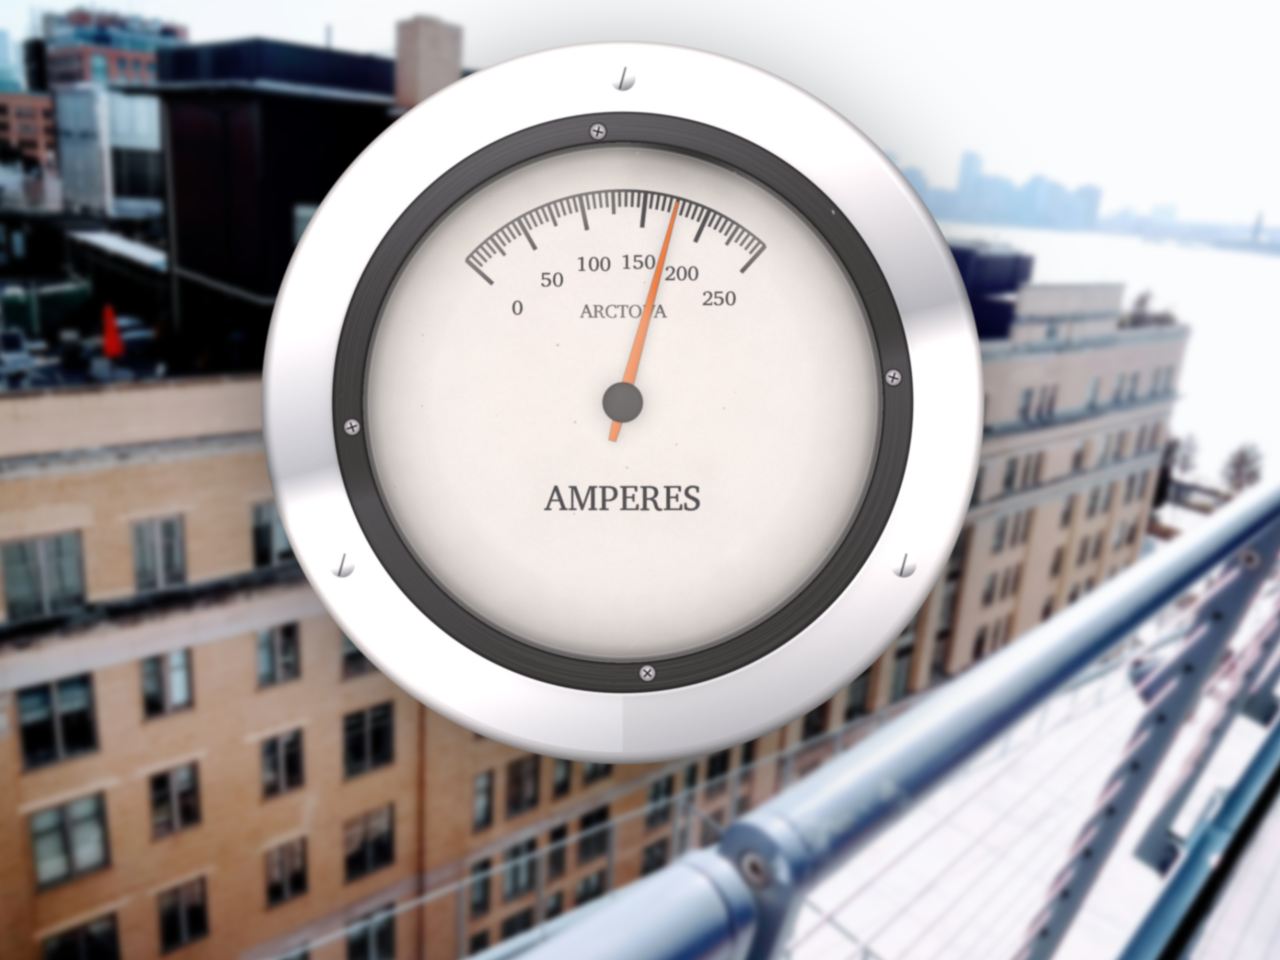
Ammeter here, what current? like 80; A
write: 175; A
